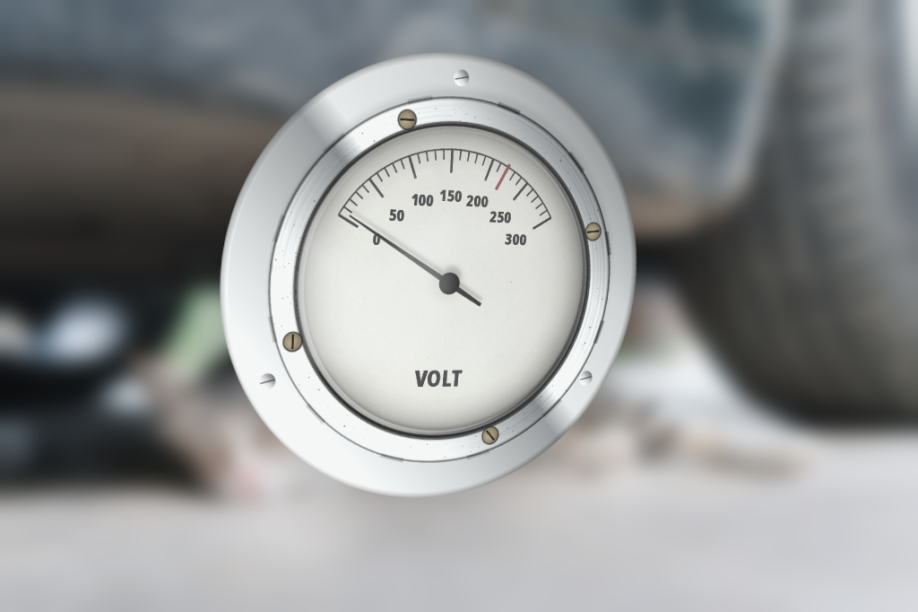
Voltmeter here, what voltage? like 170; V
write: 5; V
